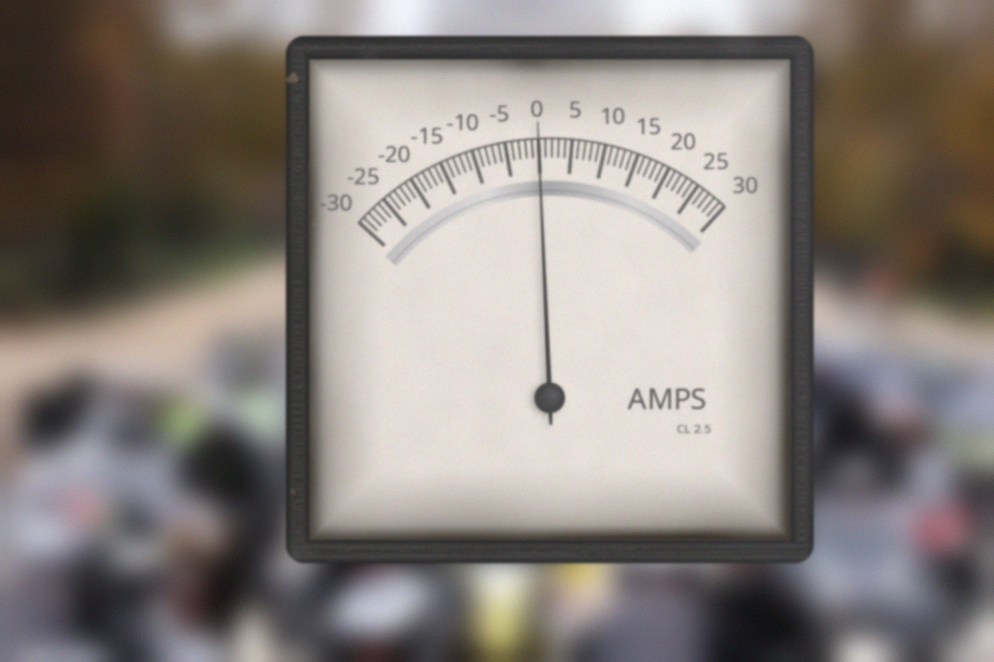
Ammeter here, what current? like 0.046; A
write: 0; A
